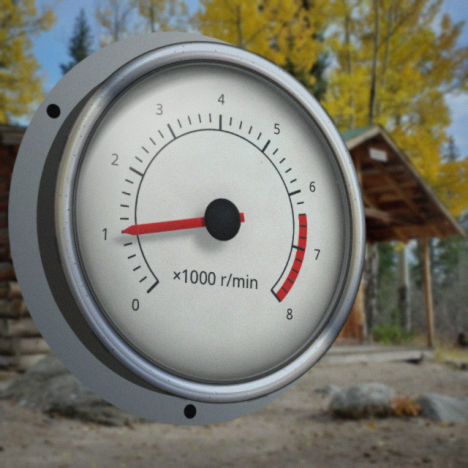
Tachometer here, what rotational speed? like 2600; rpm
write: 1000; rpm
